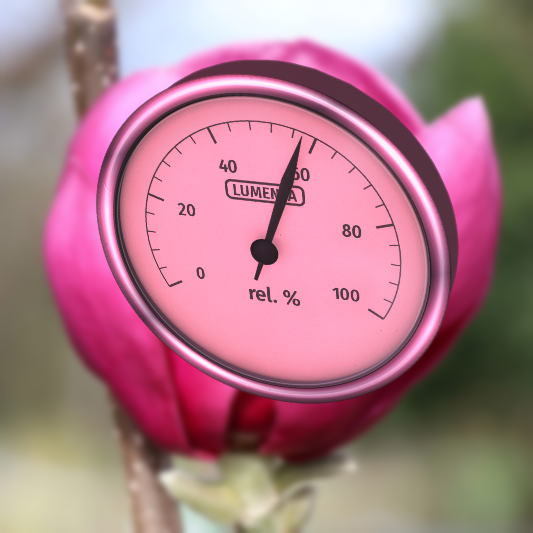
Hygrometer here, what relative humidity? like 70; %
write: 58; %
